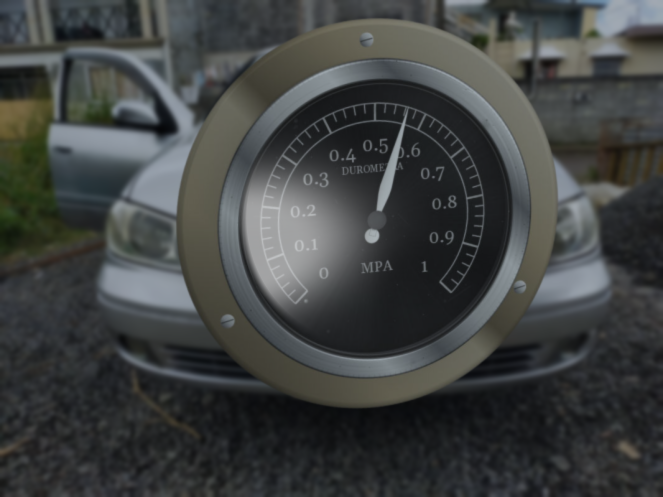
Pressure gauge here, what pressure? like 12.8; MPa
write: 0.56; MPa
